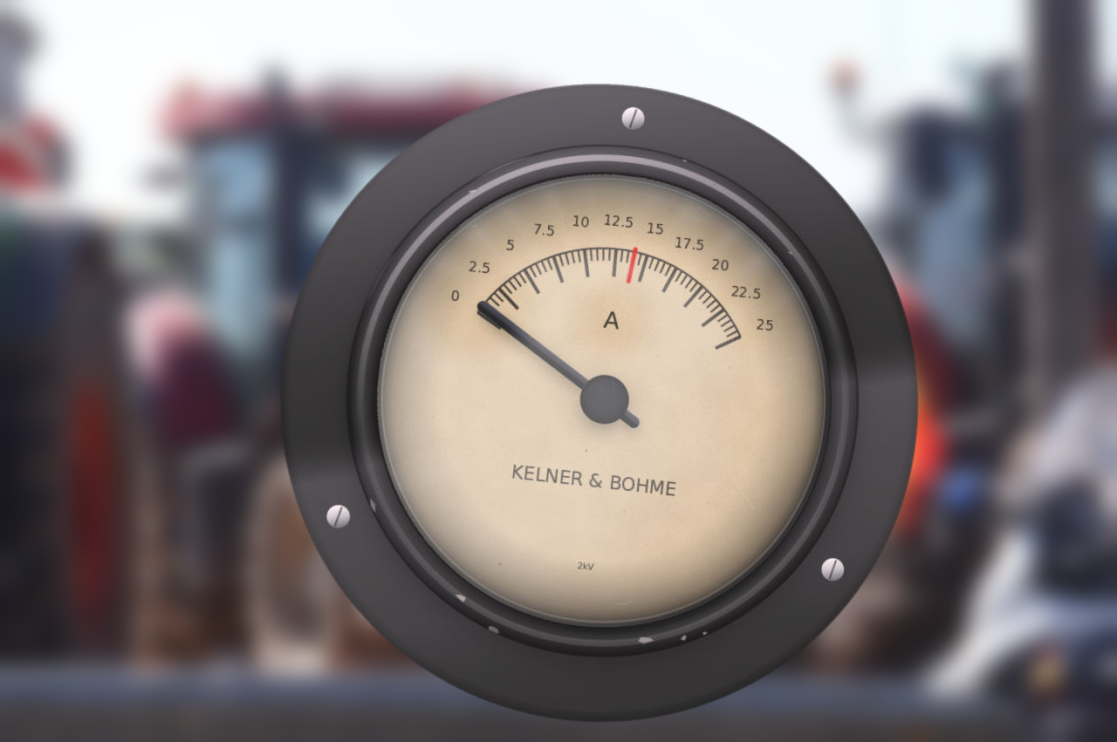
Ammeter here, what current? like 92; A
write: 0.5; A
